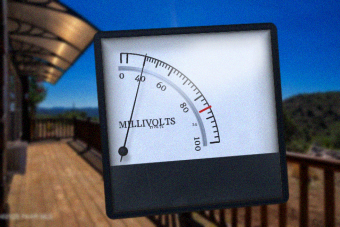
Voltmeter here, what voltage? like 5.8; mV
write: 40; mV
